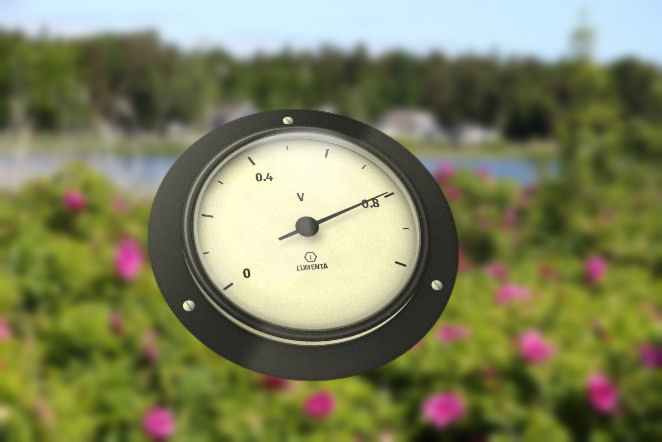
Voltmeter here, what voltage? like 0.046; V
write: 0.8; V
